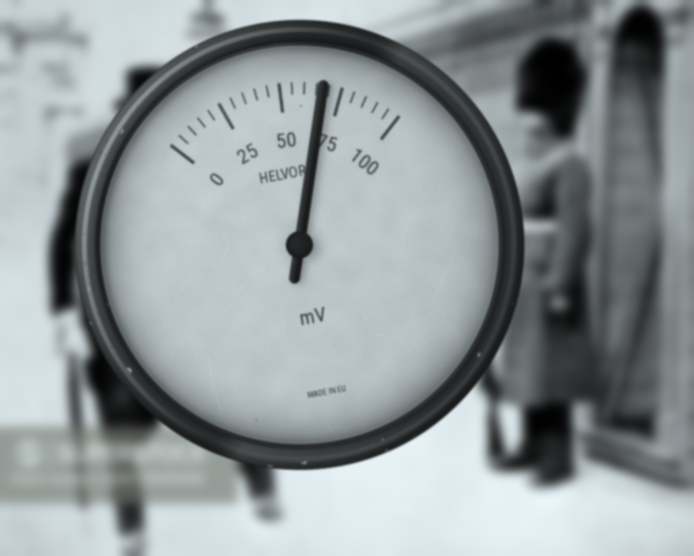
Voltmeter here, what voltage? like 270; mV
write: 67.5; mV
